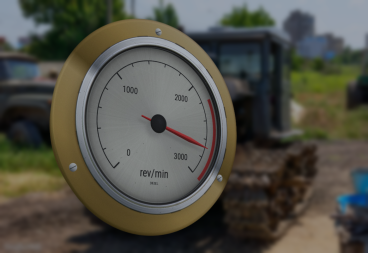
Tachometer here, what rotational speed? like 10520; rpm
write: 2700; rpm
